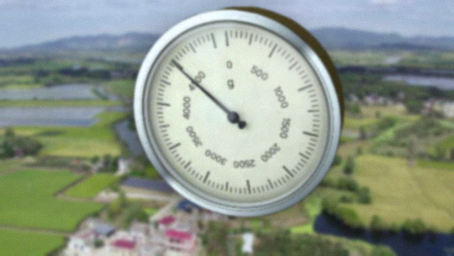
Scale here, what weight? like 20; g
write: 4500; g
